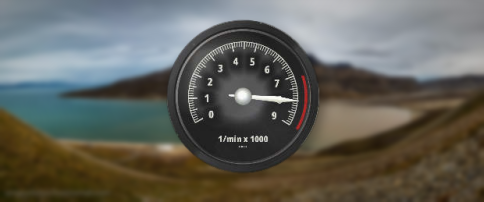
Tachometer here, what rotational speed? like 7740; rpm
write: 8000; rpm
